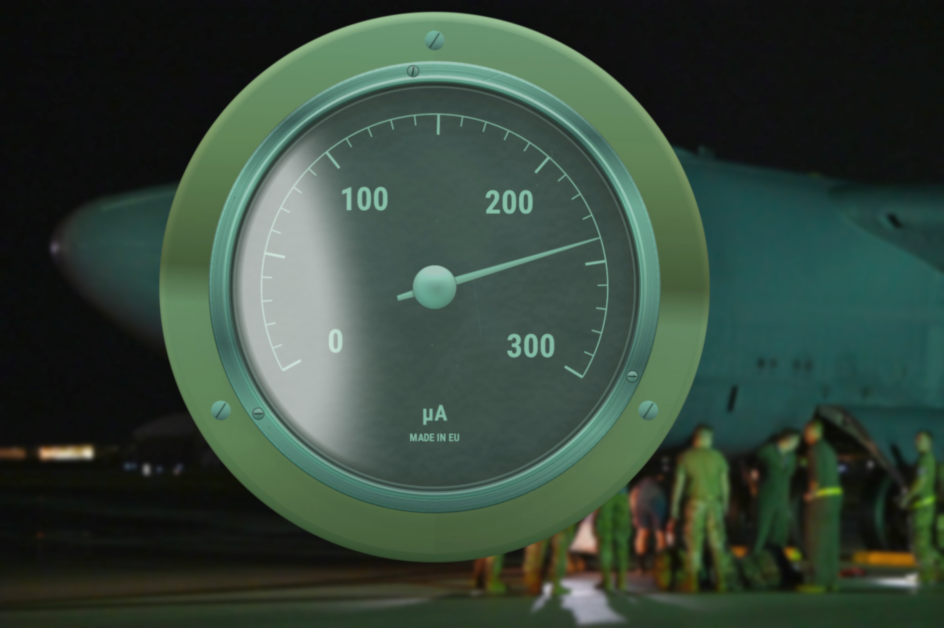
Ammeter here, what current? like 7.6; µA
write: 240; µA
